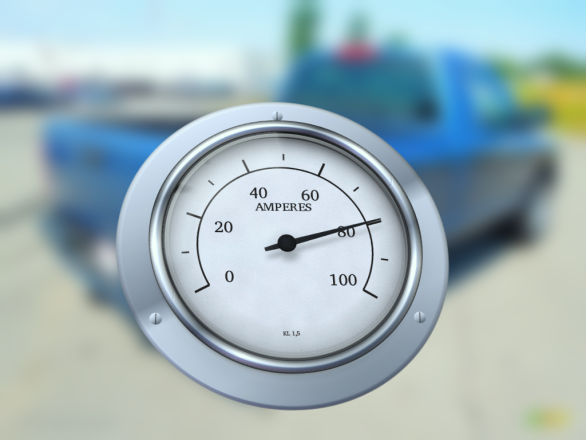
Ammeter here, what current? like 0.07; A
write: 80; A
